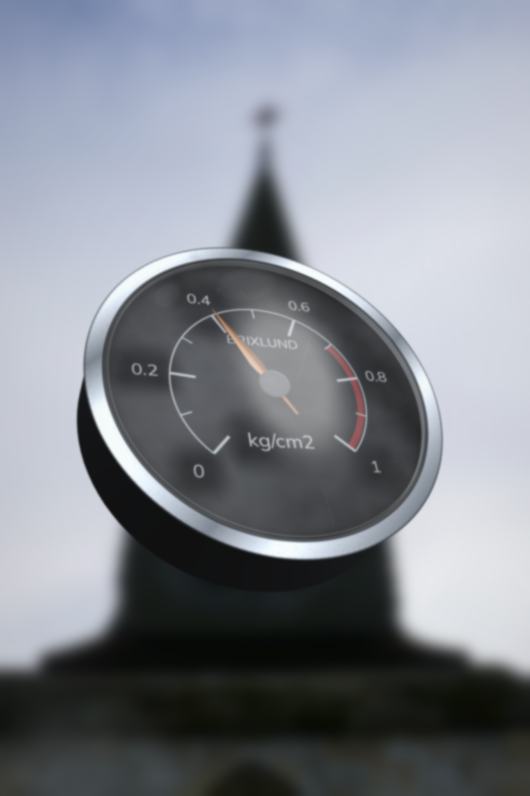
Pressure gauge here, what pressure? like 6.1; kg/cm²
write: 0.4; kg/cm²
